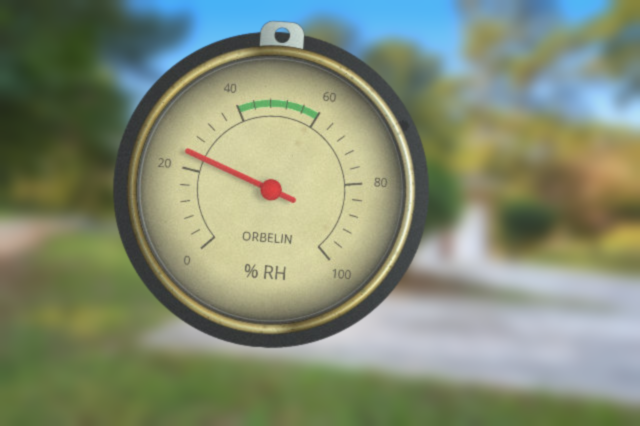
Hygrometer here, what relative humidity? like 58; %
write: 24; %
